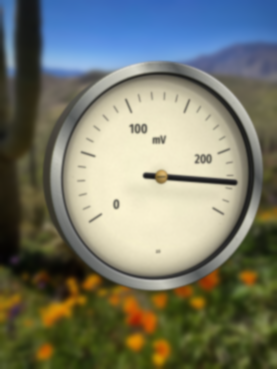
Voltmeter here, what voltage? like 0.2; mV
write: 225; mV
